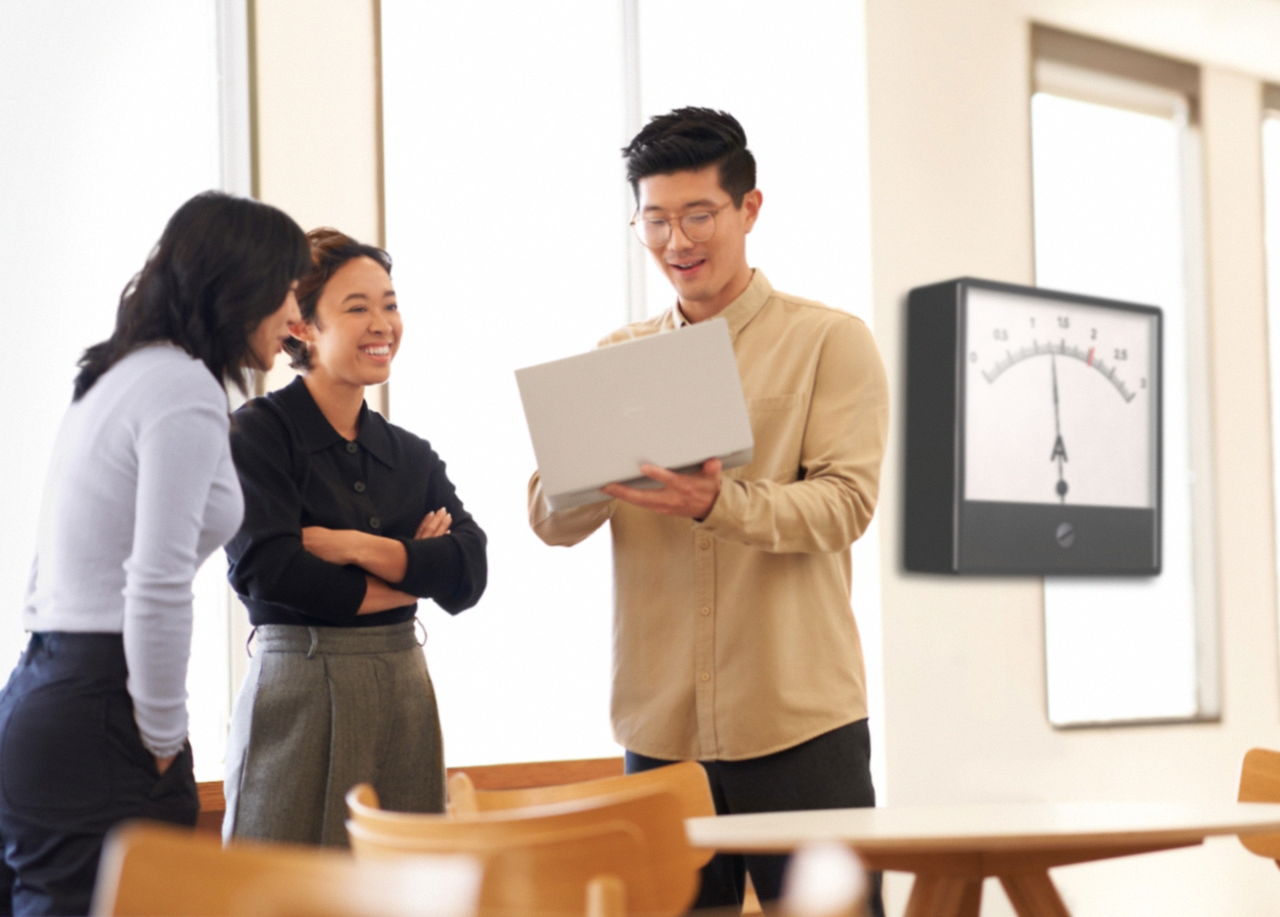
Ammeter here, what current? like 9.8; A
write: 1.25; A
